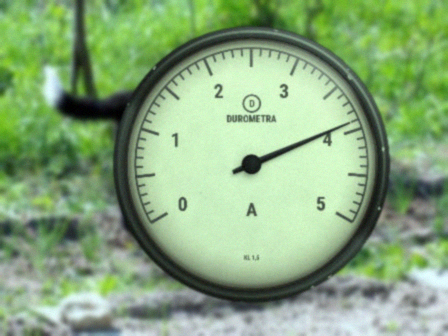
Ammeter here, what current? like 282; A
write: 3.9; A
